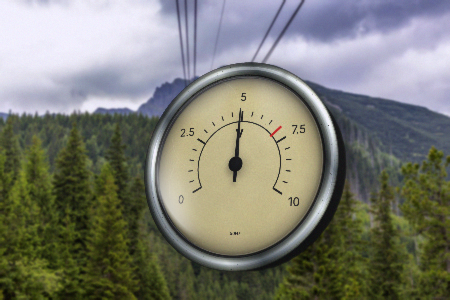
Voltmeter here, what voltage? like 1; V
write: 5; V
